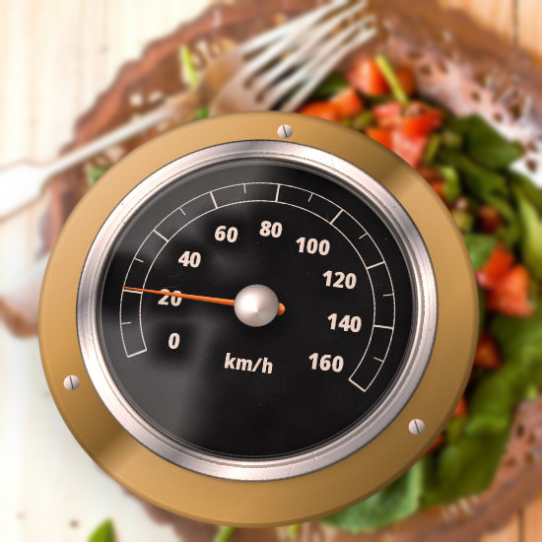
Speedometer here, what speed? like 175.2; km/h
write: 20; km/h
